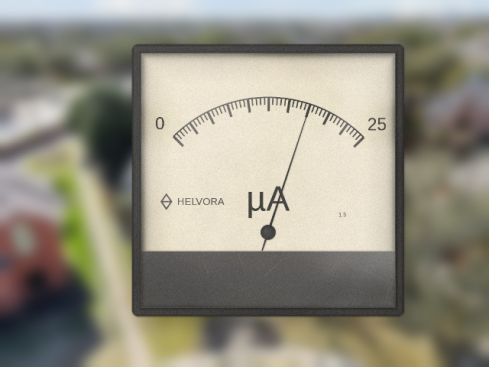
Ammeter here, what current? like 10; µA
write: 17.5; µA
